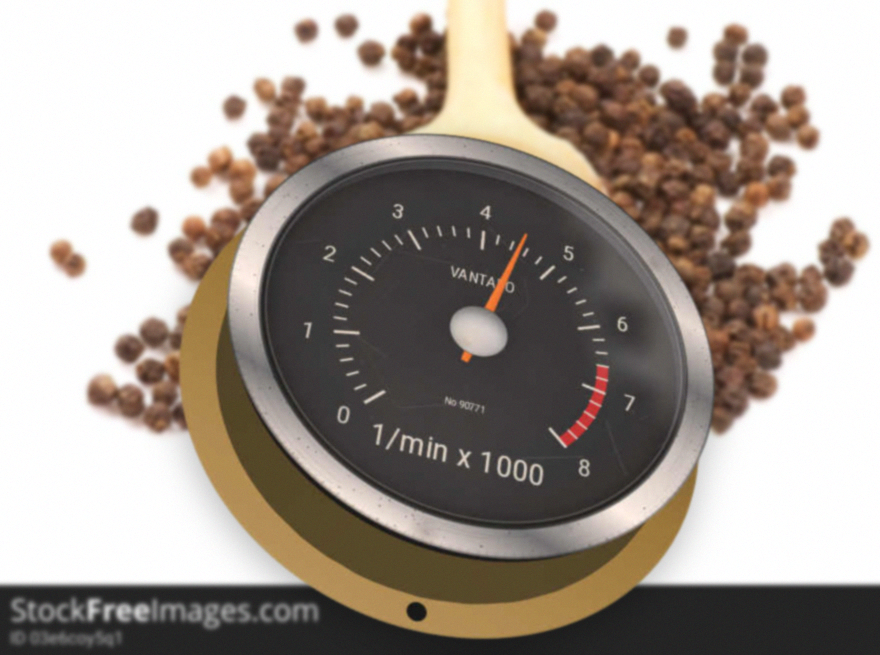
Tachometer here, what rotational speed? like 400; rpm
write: 4500; rpm
